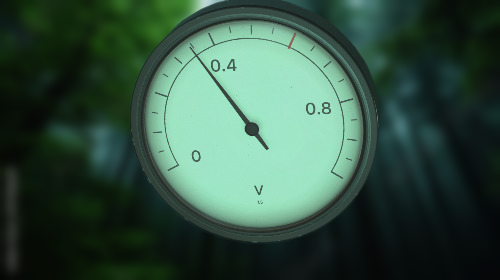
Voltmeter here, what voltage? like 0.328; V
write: 0.35; V
